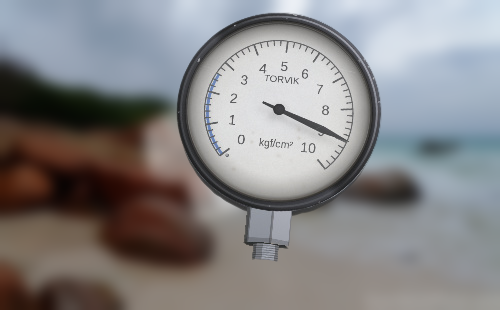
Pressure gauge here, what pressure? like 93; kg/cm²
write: 9; kg/cm²
